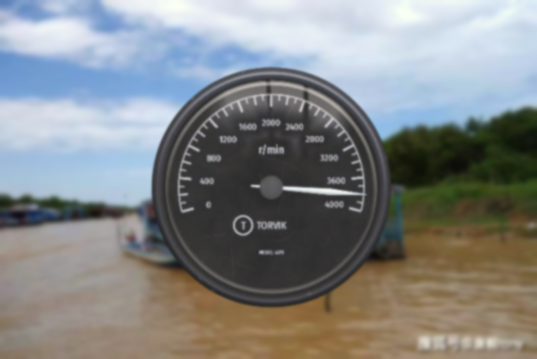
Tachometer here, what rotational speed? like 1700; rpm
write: 3800; rpm
